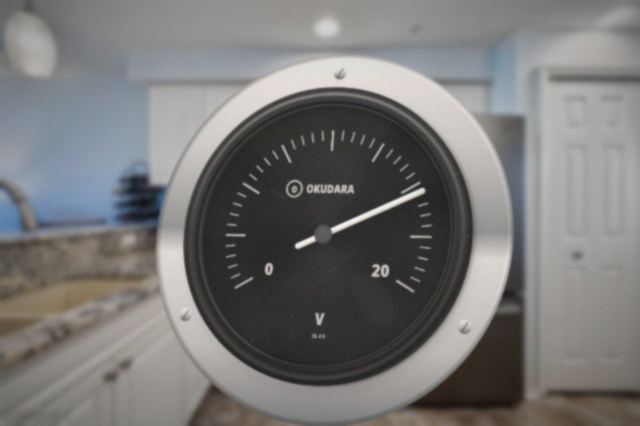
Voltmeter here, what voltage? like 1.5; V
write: 15.5; V
